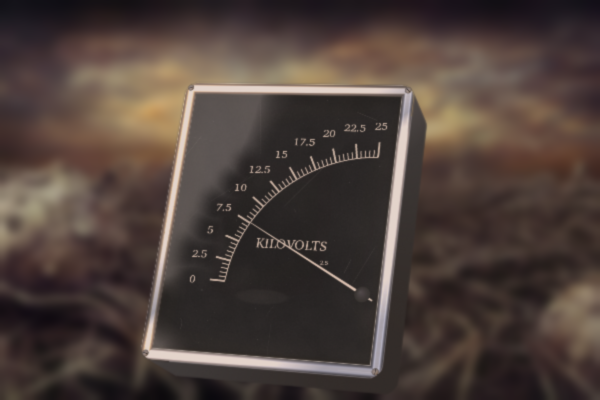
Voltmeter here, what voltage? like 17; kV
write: 7.5; kV
